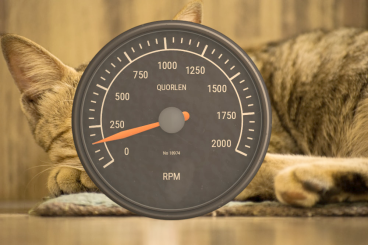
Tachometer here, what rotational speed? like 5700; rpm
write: 150; rpm
